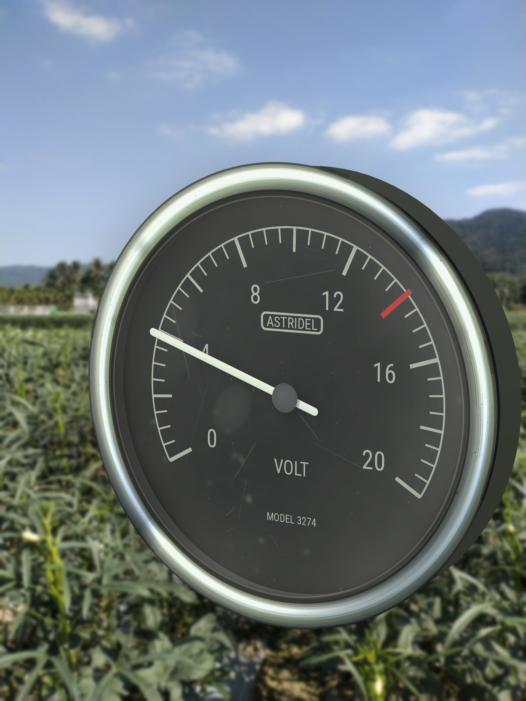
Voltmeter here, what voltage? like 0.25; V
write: 4; V
